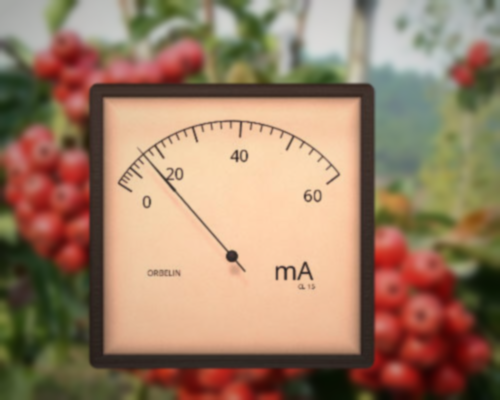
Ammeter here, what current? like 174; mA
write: 16; mA
